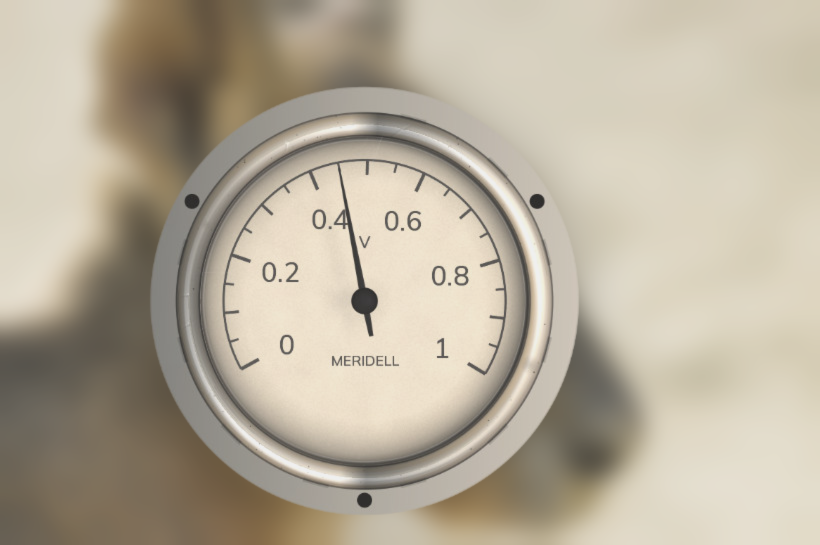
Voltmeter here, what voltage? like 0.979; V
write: 0.45; V
